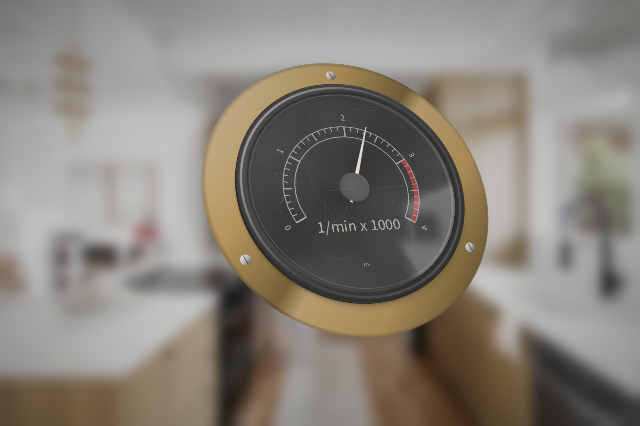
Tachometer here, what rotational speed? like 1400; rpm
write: 2300; rpm
